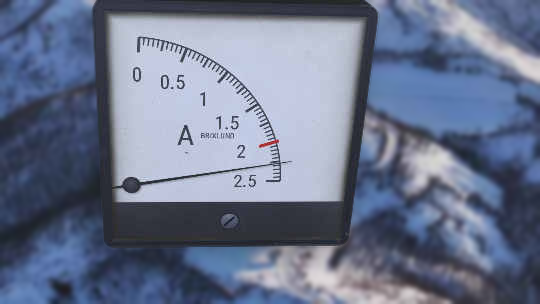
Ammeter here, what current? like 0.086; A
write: 2.25; A
